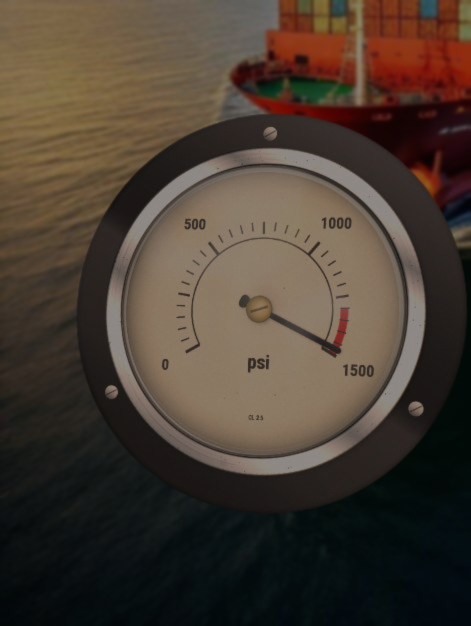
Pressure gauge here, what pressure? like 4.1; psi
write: 1475; psi
